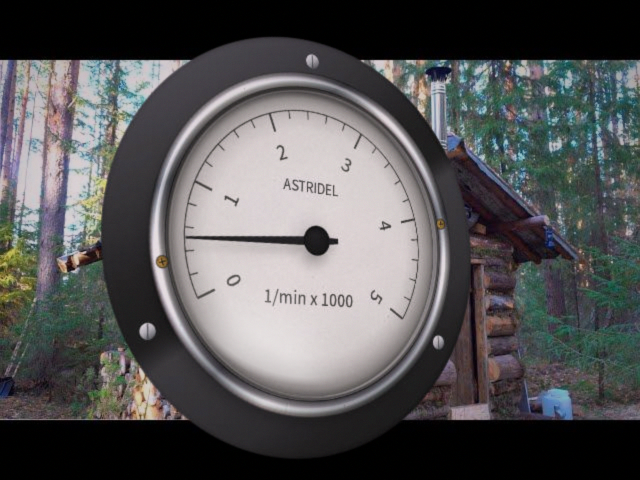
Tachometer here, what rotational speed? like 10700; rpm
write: 500; rpm
